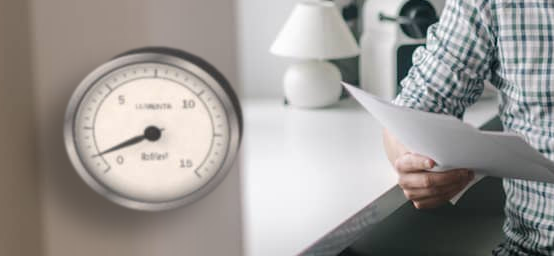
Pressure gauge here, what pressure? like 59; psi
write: 1; psi
